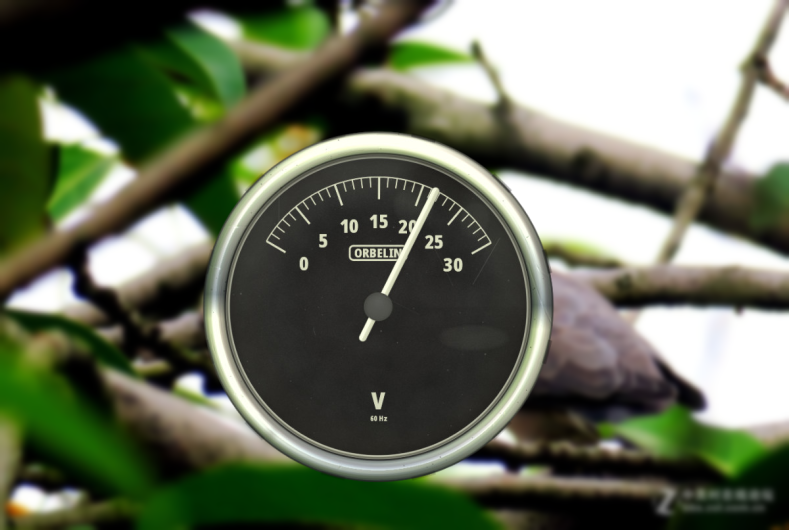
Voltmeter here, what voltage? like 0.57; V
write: 21.5; V
